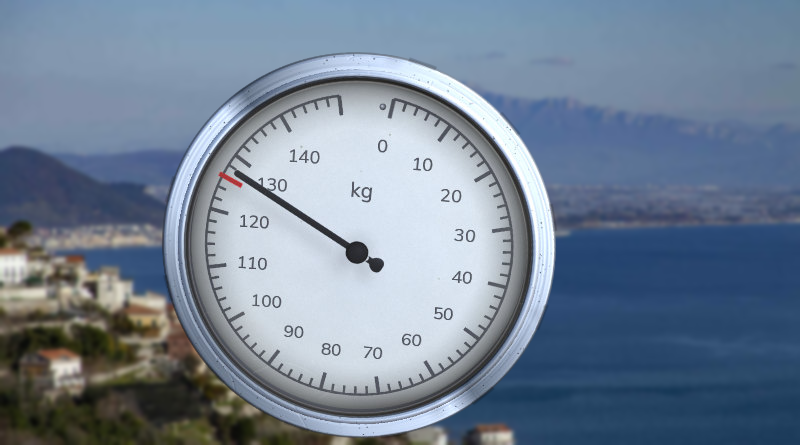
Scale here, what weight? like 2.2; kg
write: 128; kg
